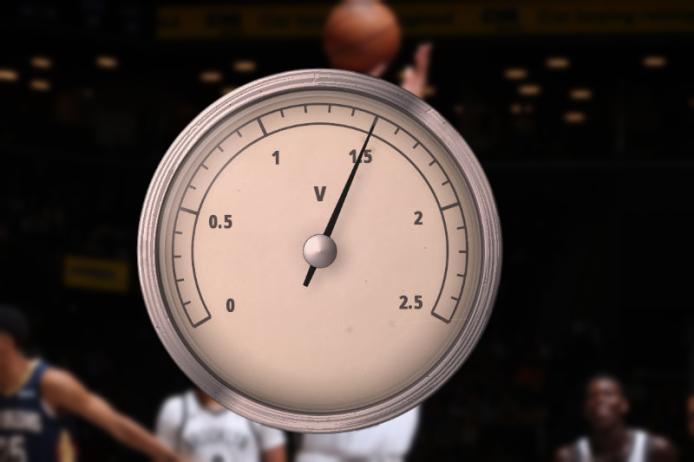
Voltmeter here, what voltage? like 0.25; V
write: 1.5; V
